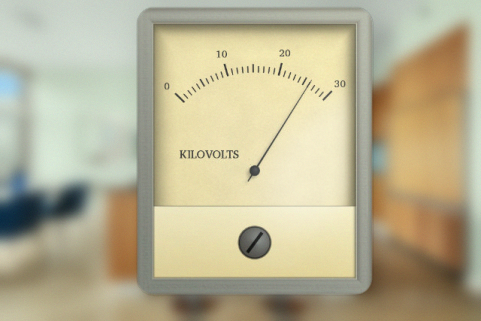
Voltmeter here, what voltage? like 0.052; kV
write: 26; kV
